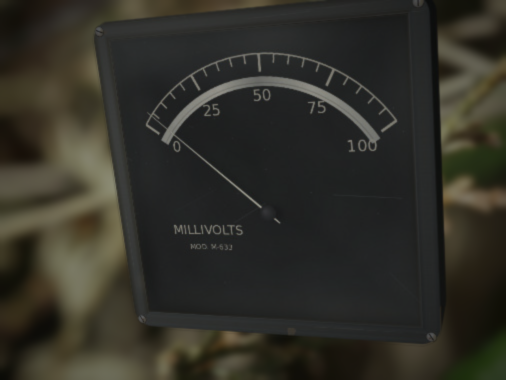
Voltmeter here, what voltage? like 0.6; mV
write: 5; mV
